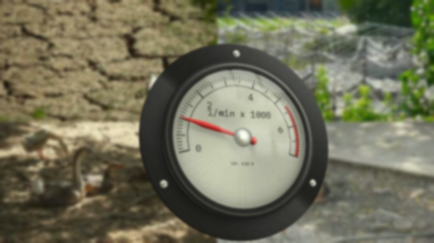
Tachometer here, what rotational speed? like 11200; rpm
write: 1000; rpm
